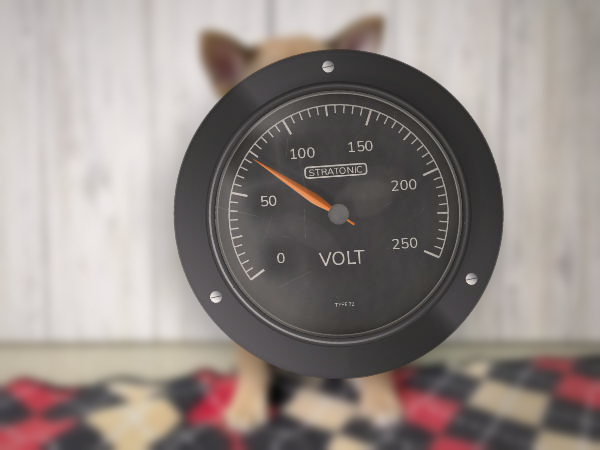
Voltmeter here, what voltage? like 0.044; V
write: 72.5; V
